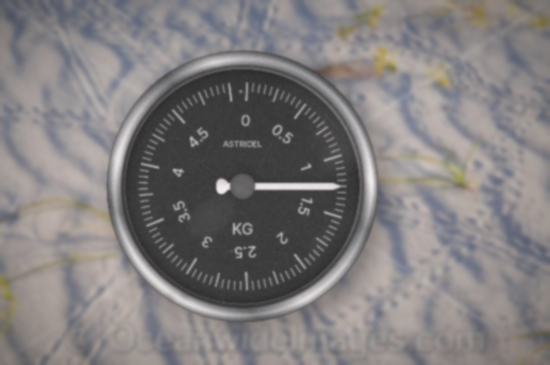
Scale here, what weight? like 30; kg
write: 1.25; kg
